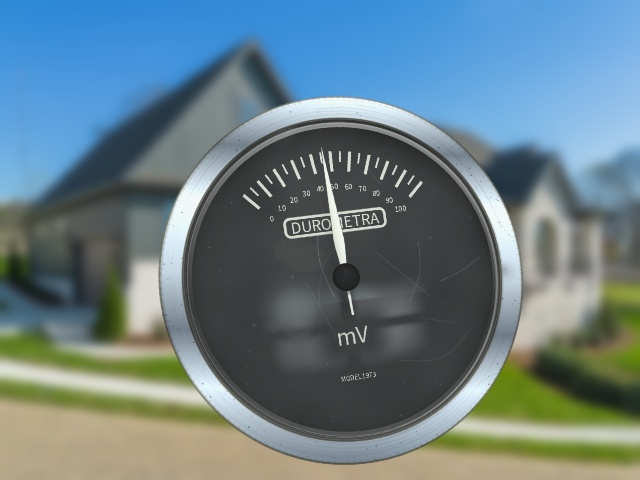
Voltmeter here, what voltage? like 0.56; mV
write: 45; mV
